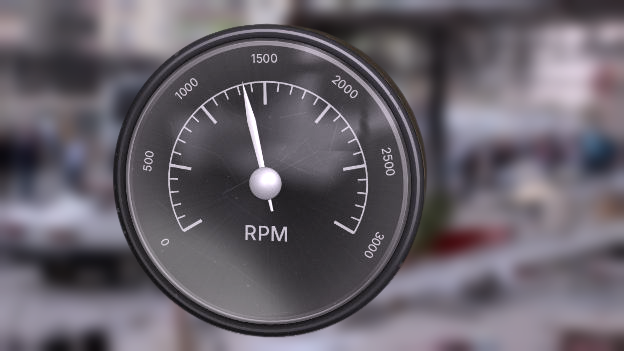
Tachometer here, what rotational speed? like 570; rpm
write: 1350; rpm
